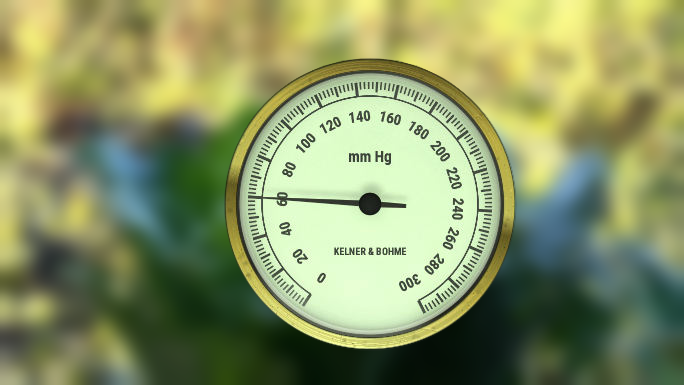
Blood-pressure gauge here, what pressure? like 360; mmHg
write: 60; mmHg
